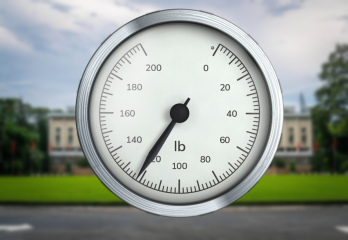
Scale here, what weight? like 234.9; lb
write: 122; lb
